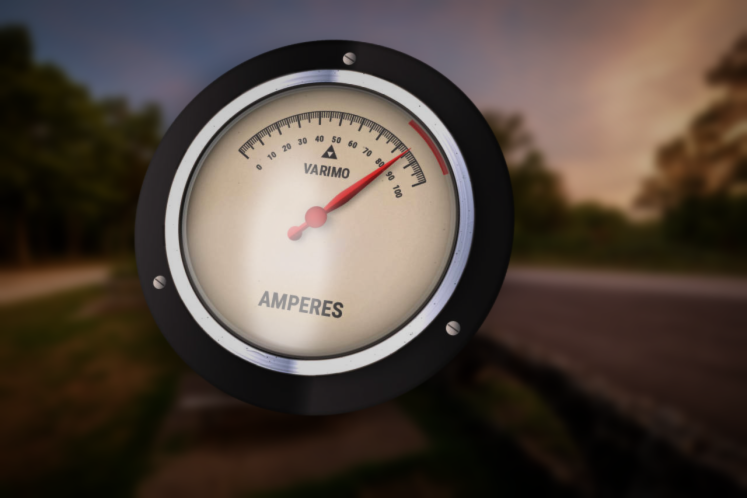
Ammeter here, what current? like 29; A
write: 85; A
